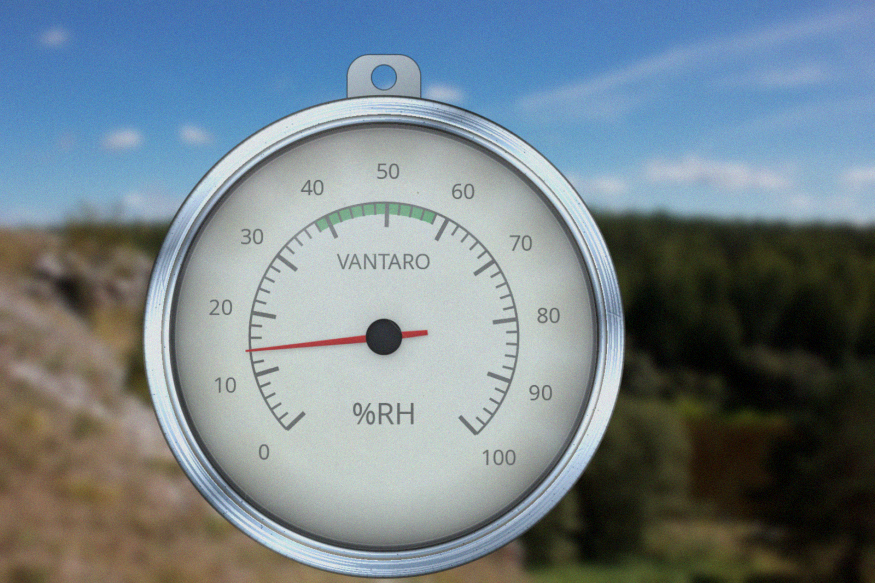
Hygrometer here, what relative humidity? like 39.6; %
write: 14; %
